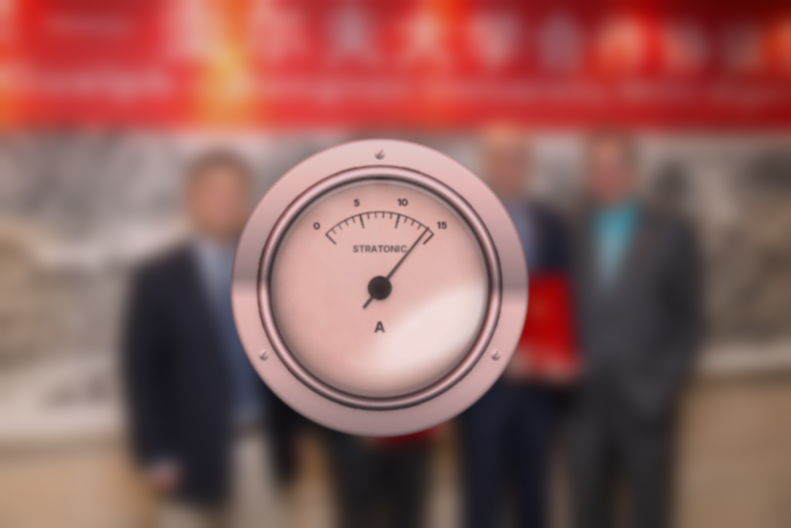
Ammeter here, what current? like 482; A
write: 14; A
